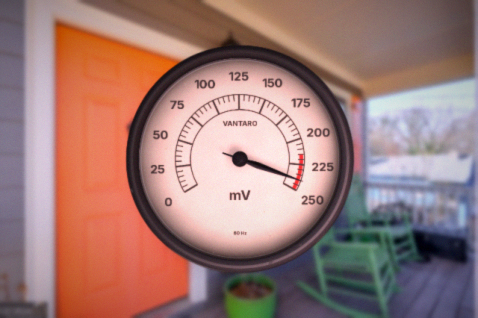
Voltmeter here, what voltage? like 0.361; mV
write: 240; mV
